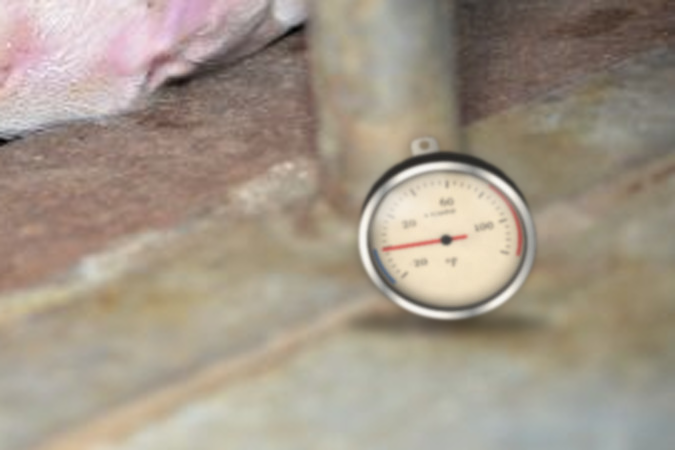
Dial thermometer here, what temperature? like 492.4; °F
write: 0; °F
